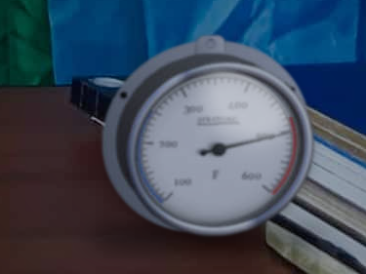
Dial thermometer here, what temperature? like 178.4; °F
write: 500; °F
